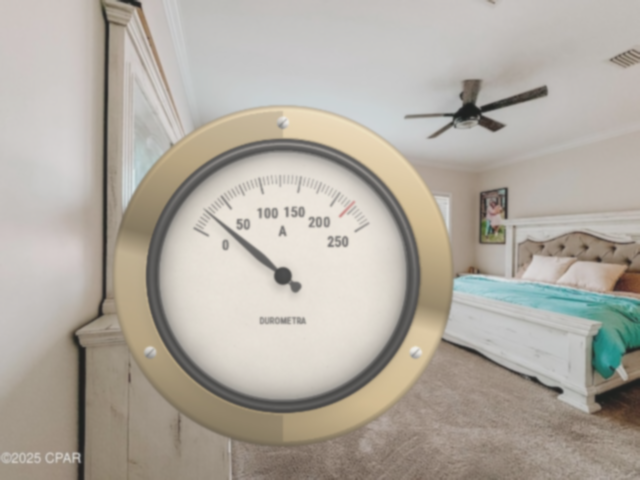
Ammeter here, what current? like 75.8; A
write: 25; A
